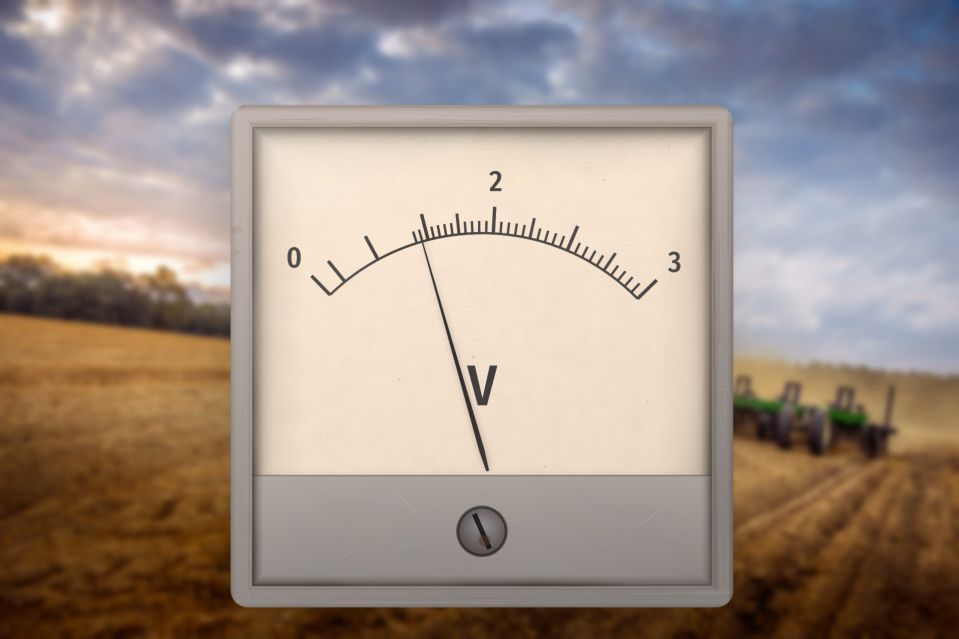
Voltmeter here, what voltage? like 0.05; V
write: 1.45; V
